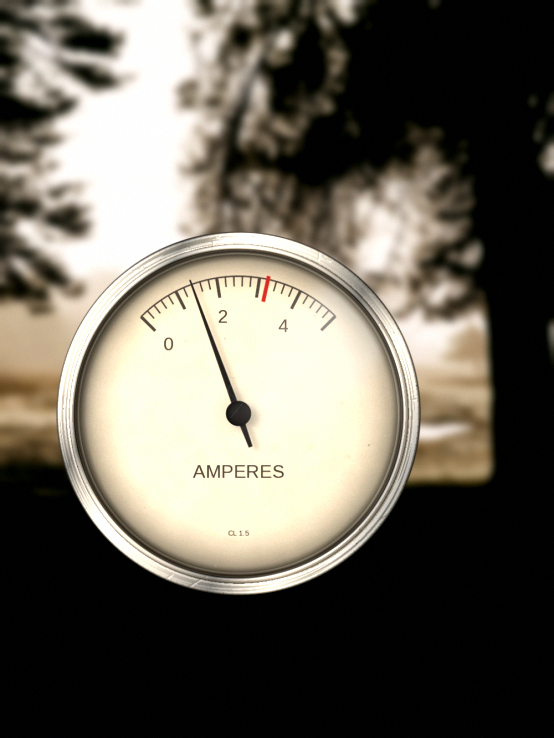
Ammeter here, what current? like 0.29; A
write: 1.4; A
